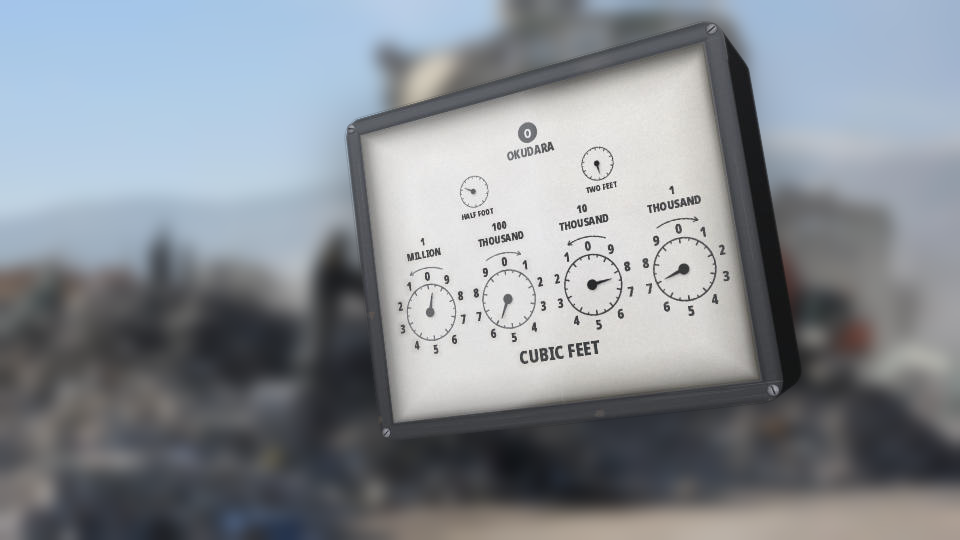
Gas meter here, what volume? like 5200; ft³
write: 957700; ft³
